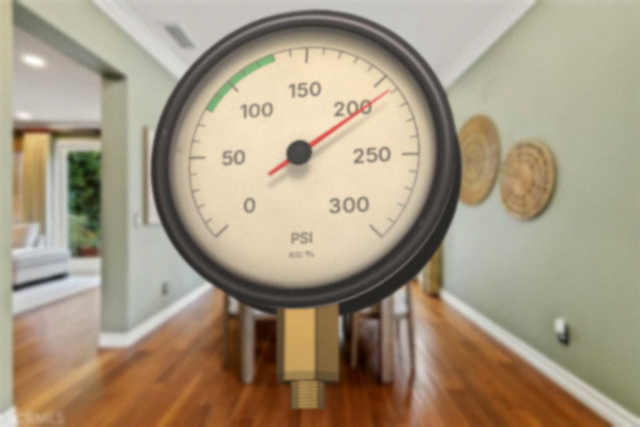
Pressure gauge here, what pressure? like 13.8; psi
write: 210; psi
